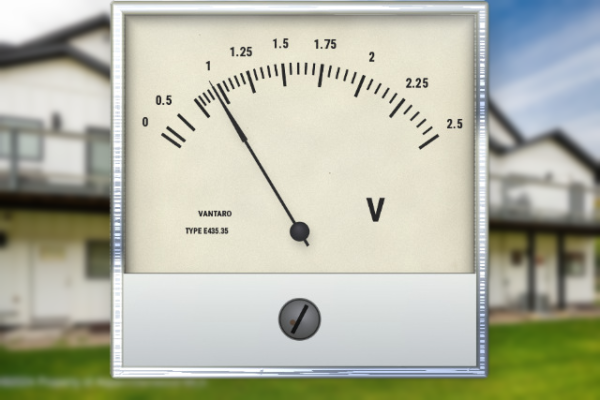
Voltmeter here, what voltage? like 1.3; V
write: 0.95; V
